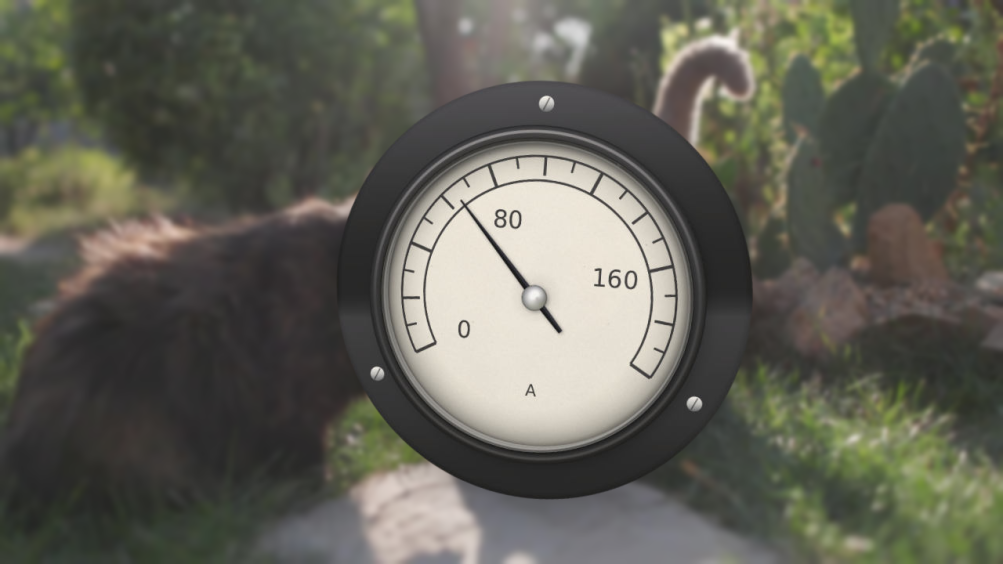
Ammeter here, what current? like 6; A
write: 65; A
